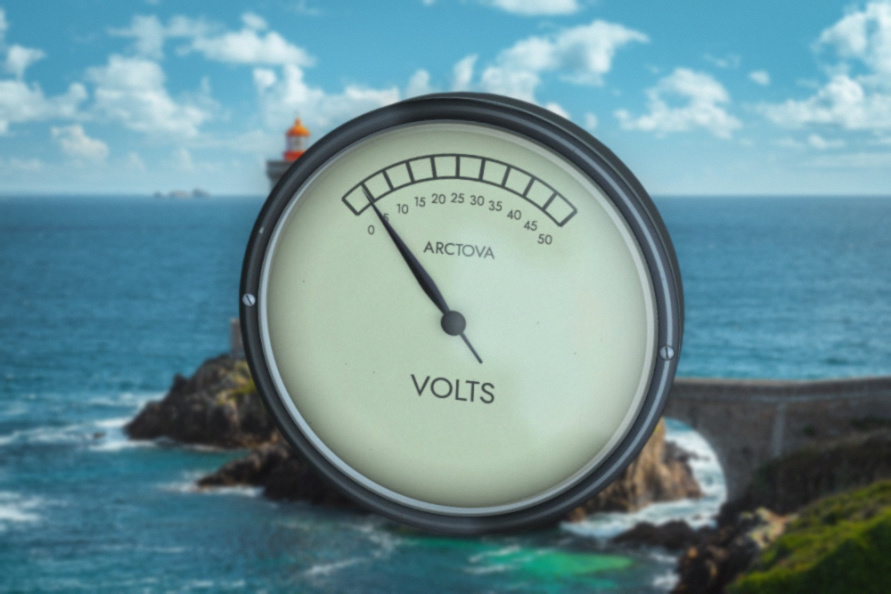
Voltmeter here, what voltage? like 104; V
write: 5; V
